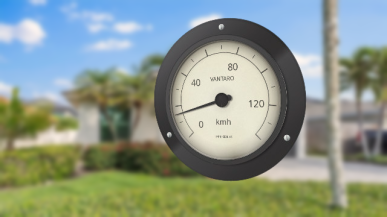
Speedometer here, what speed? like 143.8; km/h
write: 15; km/h
